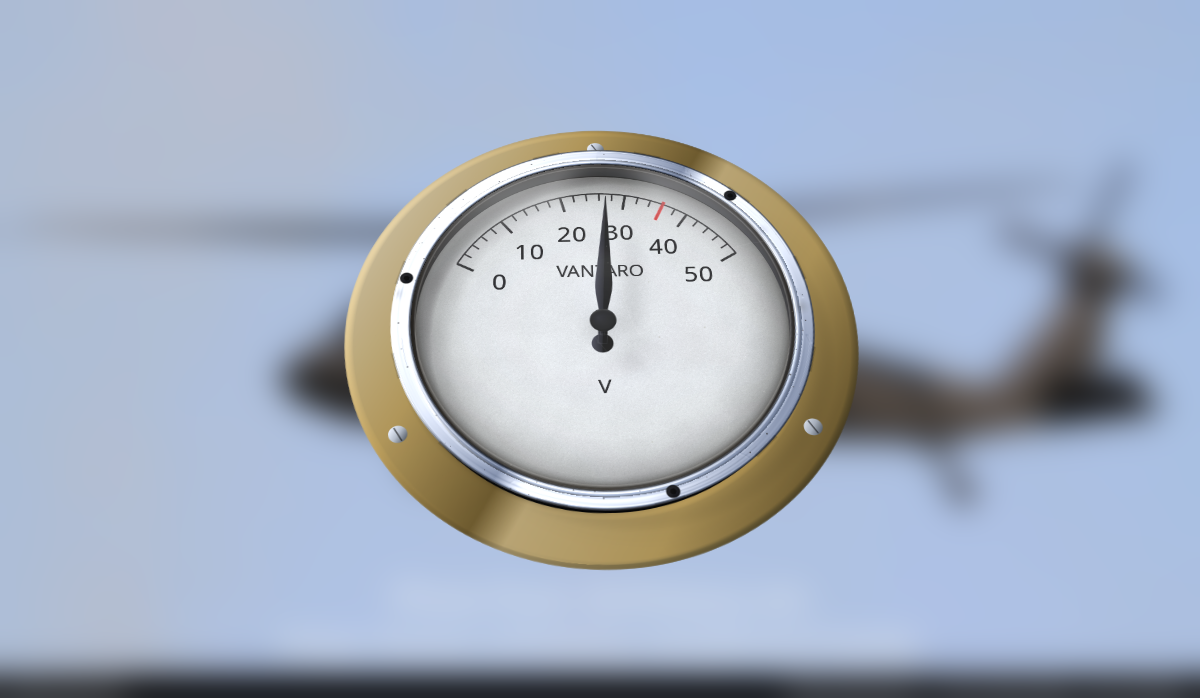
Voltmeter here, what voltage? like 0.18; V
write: 27; V
